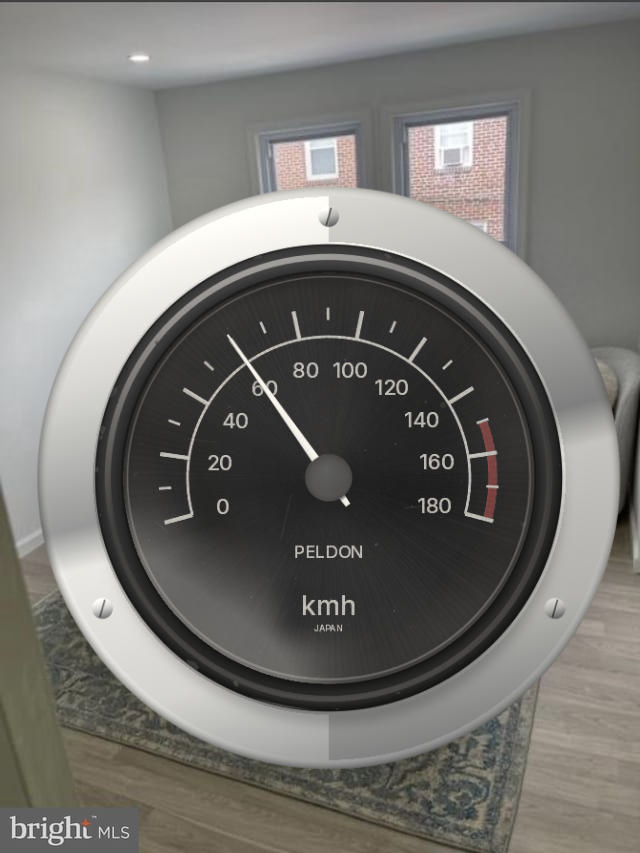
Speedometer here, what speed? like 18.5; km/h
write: 60; km/h
